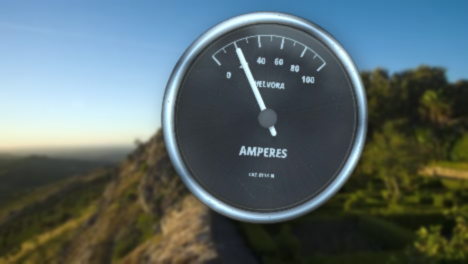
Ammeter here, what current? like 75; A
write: 20; A
